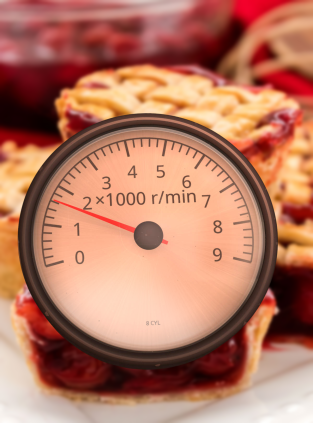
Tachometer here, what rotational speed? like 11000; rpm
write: 1600; rpm
